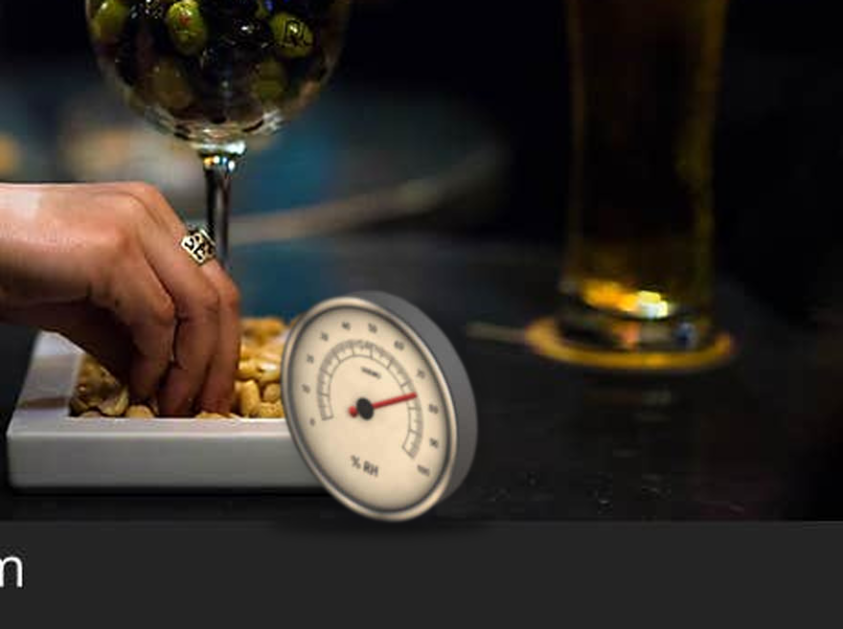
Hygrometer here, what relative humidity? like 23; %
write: 75; %
